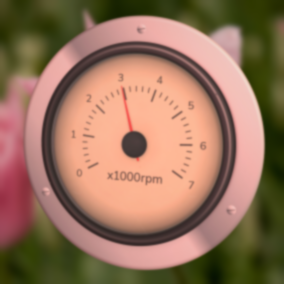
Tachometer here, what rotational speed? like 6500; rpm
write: 3000; rpm
